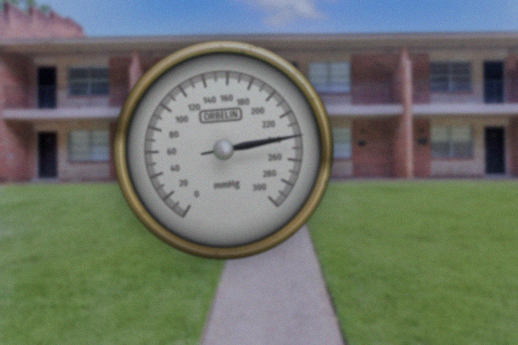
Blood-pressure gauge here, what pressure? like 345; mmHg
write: 240; mmHg
